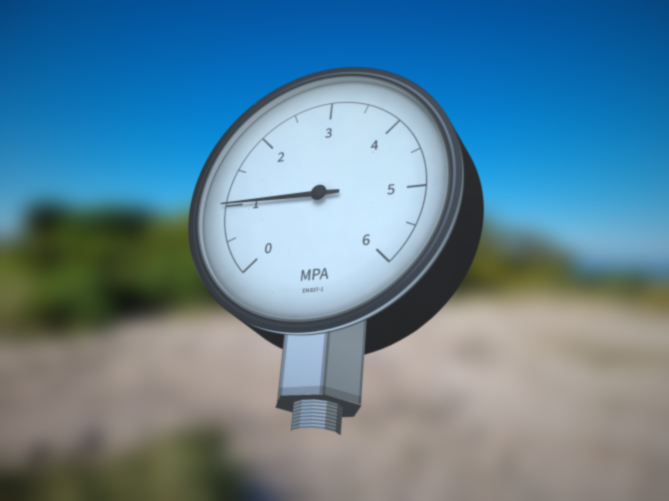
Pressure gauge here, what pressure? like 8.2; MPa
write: 1; MPa
